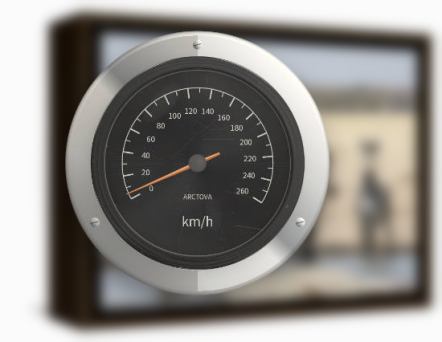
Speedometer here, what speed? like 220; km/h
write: 5; km/h
